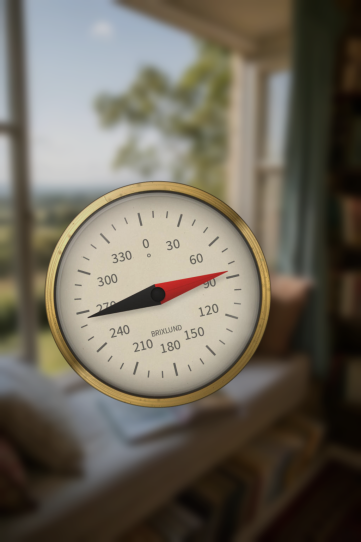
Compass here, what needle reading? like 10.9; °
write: 85; °
